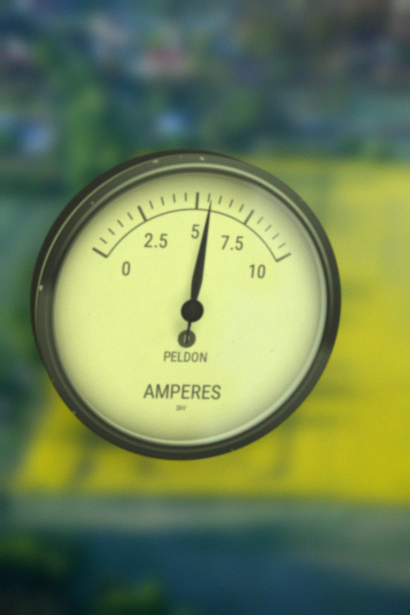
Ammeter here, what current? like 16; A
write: 5.5; A
